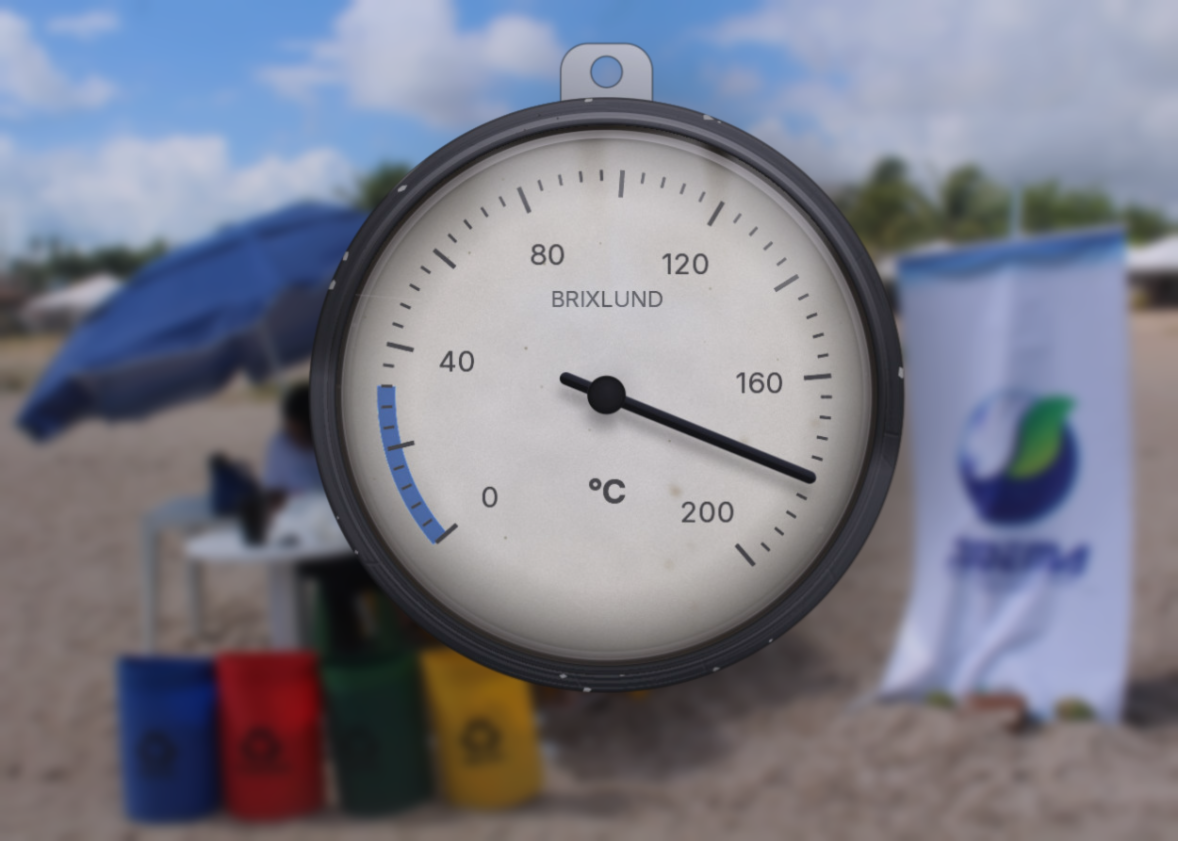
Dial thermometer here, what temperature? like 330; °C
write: 180; °C
